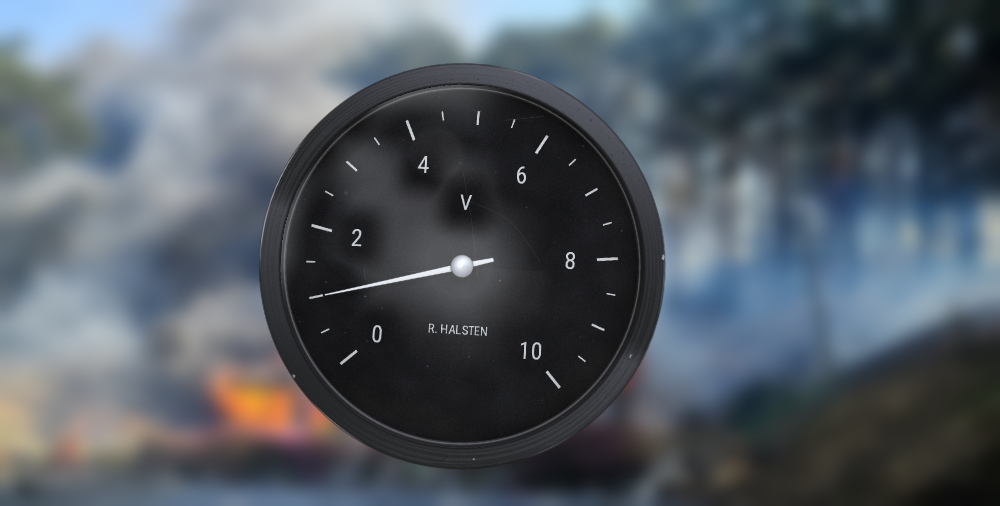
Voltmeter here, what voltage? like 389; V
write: 1; V
